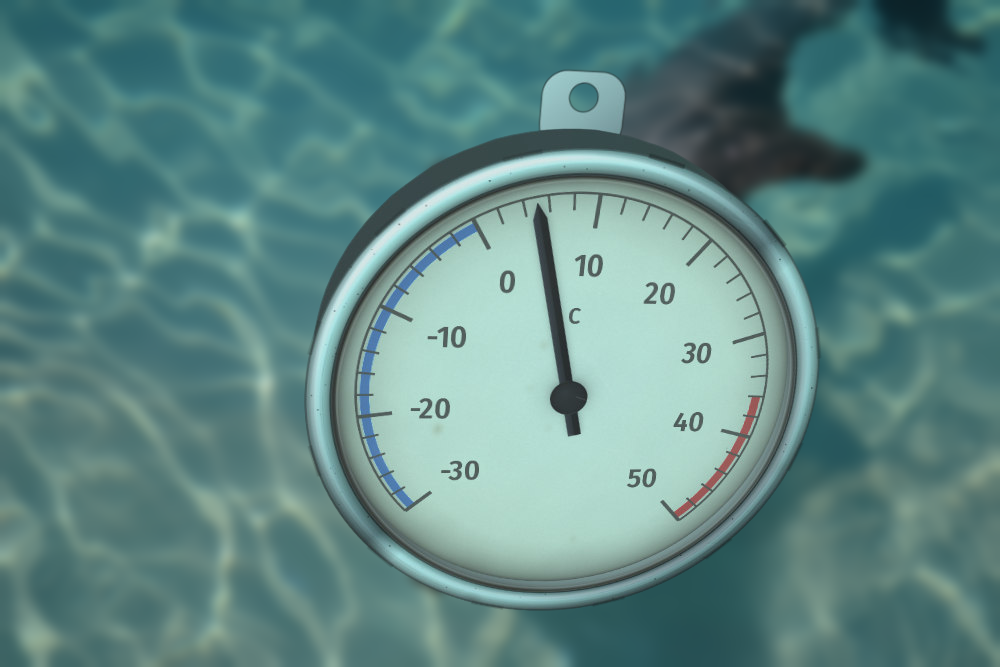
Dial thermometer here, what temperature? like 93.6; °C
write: 5; °C
